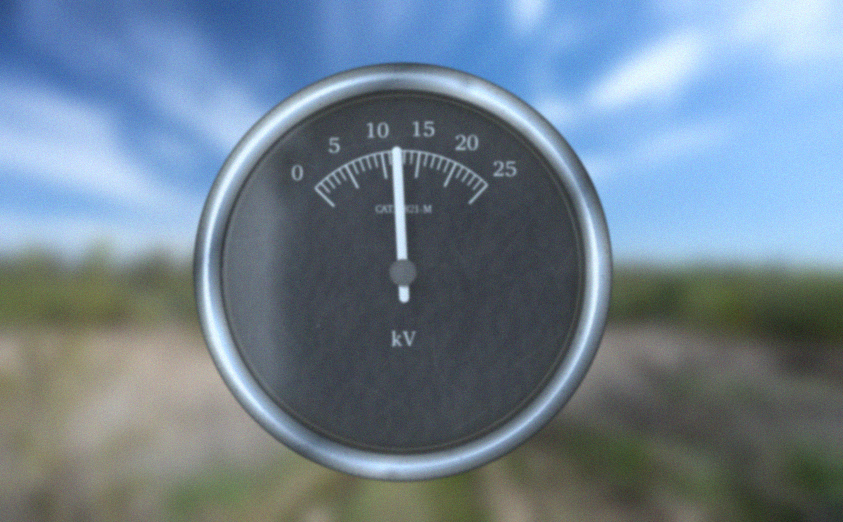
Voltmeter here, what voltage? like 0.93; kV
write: 12; kV
